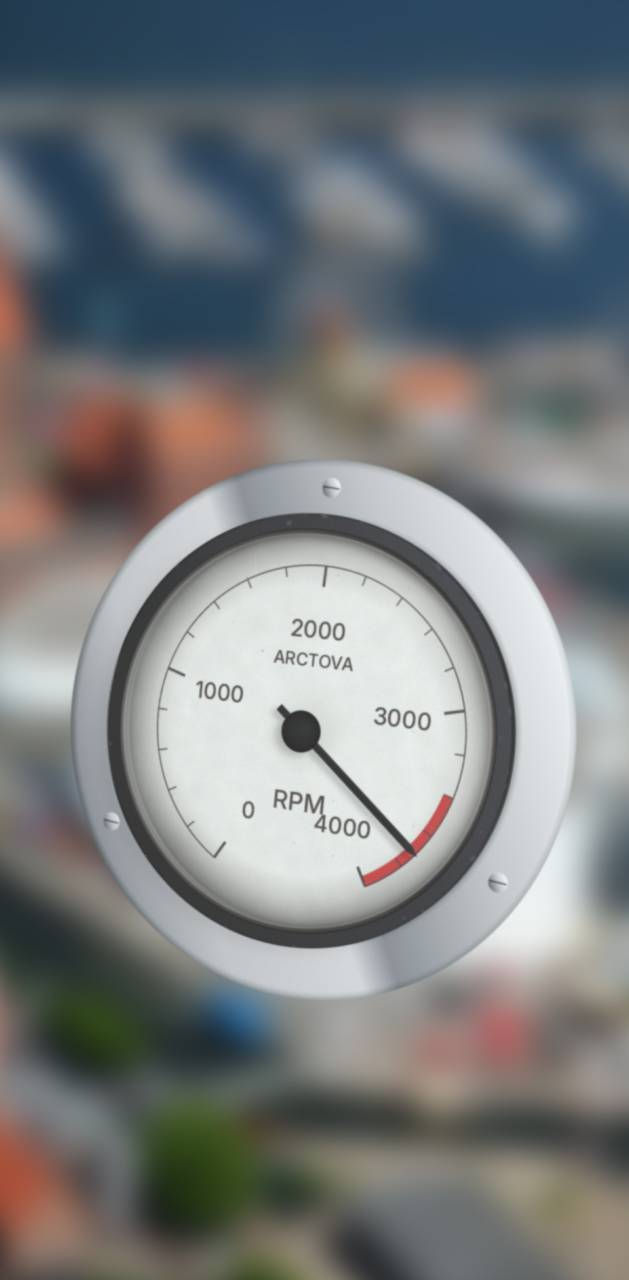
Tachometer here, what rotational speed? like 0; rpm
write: 3700; rpm
